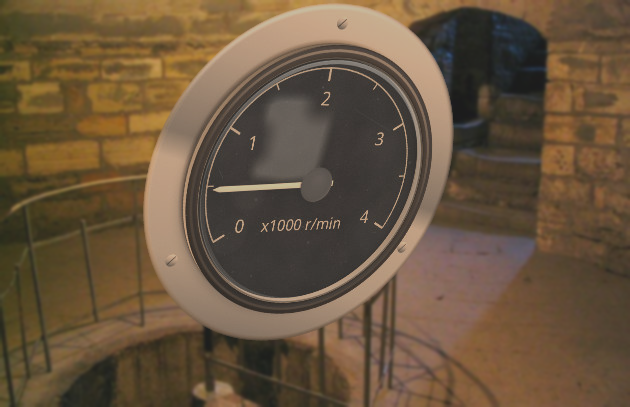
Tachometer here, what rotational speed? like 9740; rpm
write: 500; rpm
